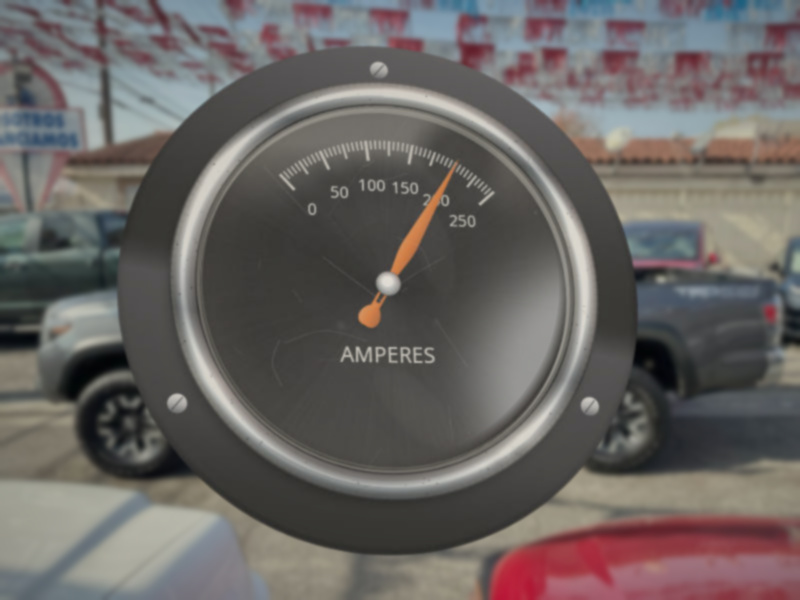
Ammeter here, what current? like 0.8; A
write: 200; A
